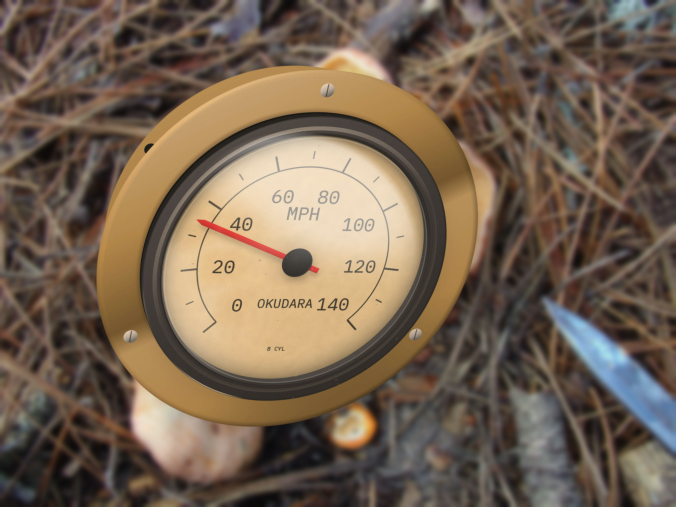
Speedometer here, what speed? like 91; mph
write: 35; mph
